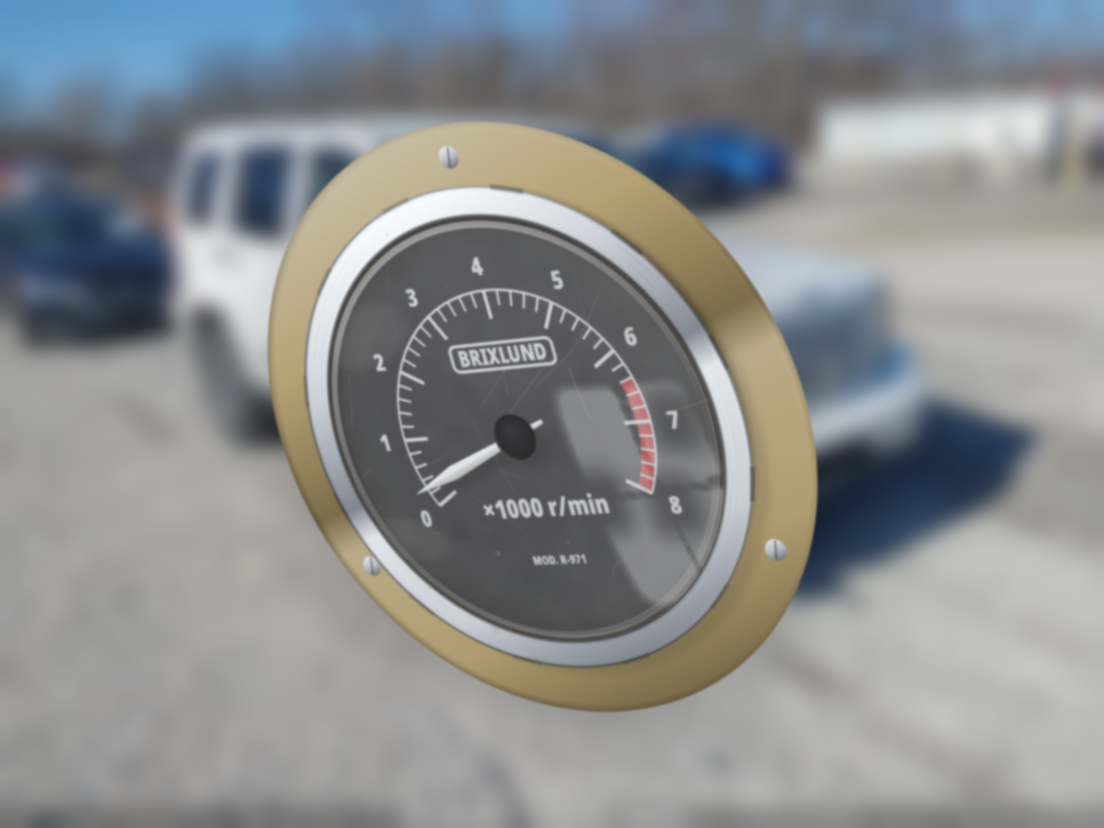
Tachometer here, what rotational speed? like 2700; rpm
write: 300; rpm
